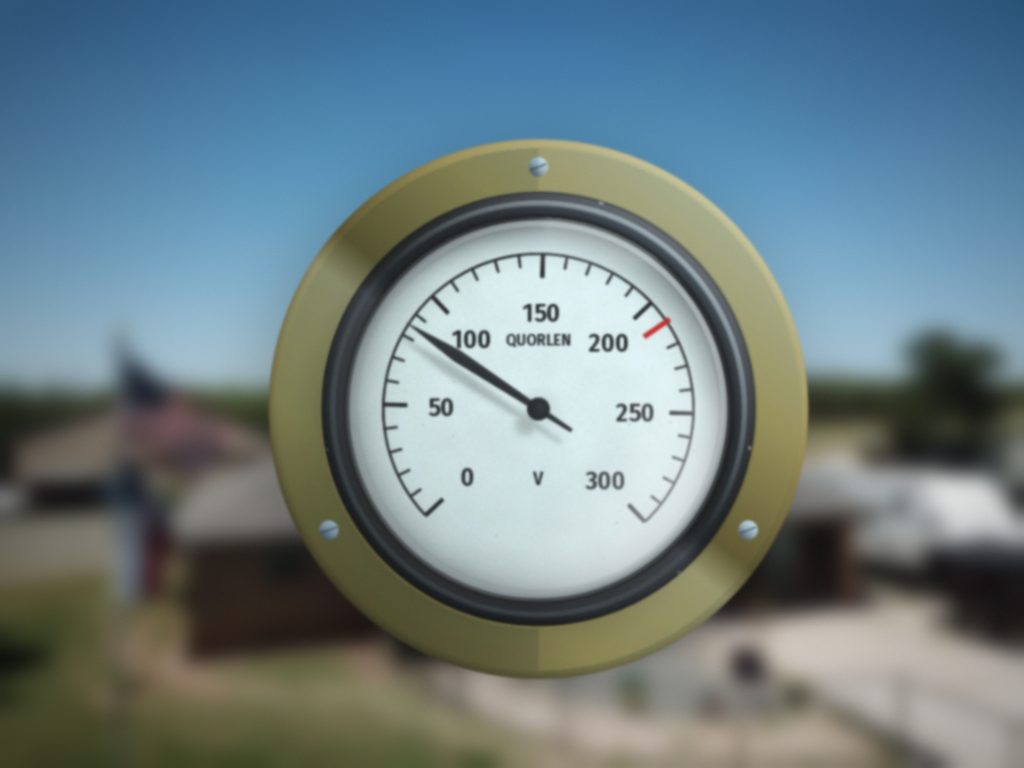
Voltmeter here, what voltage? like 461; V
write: 85; V
